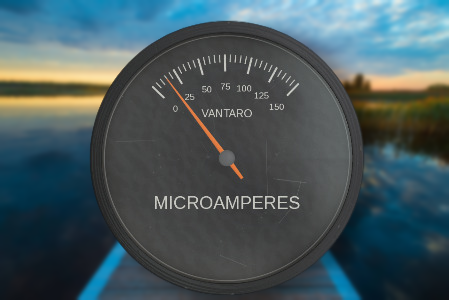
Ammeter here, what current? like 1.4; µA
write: 15; µA
